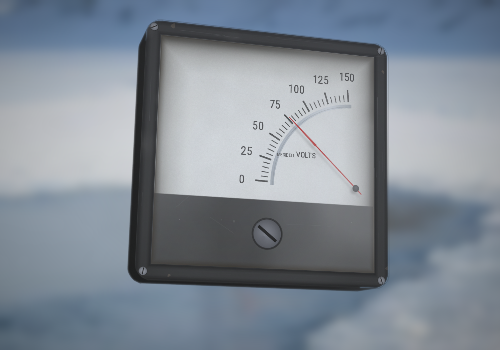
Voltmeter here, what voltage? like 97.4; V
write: 75; V
